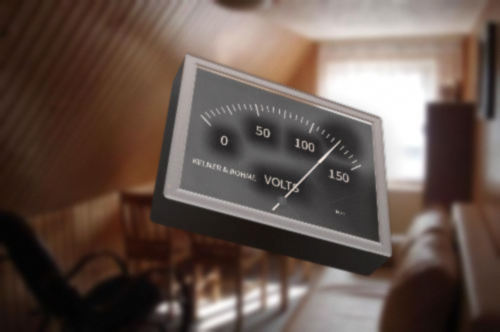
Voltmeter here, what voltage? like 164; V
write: 125; V
